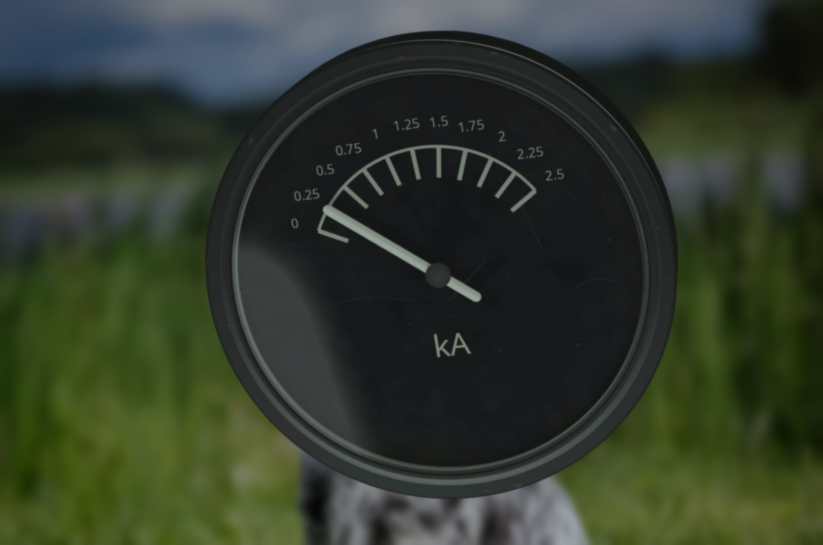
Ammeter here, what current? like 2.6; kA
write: 0.25; kA
